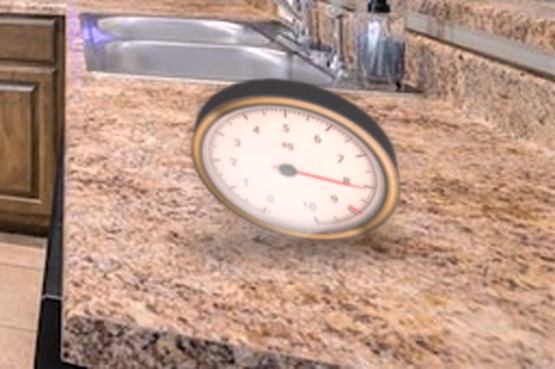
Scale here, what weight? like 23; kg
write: 8; kg
